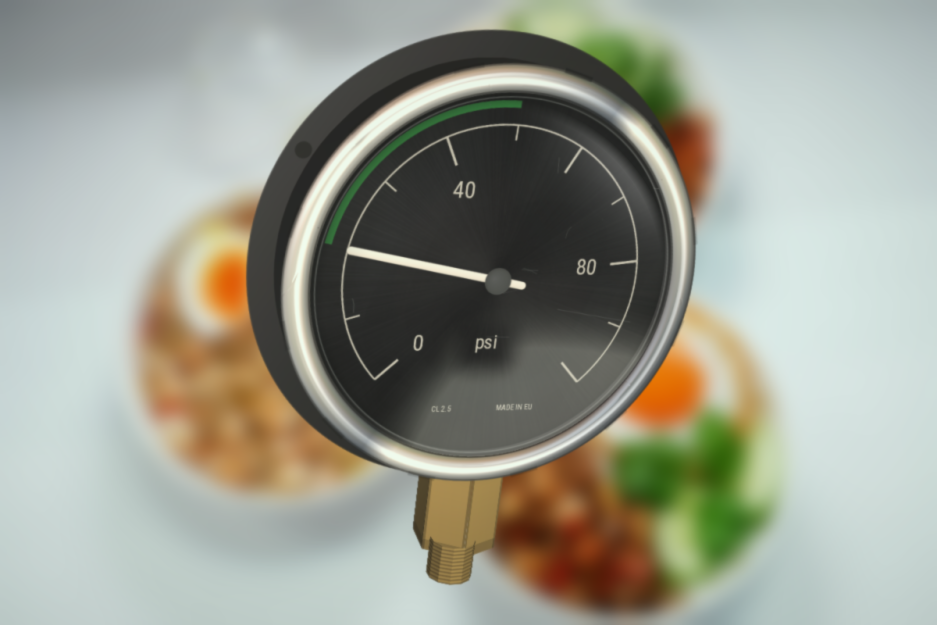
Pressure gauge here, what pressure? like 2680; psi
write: 20; psi
